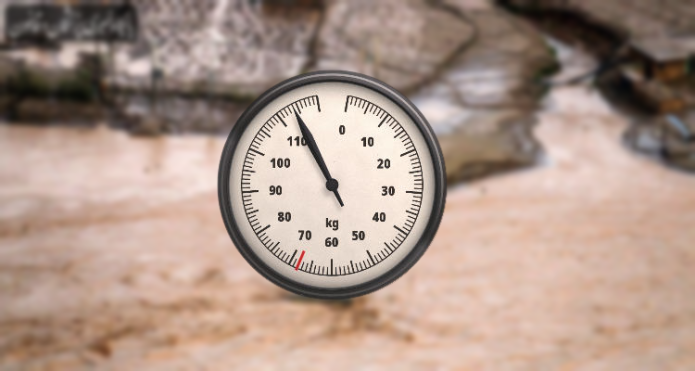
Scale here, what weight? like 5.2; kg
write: 114; kg
